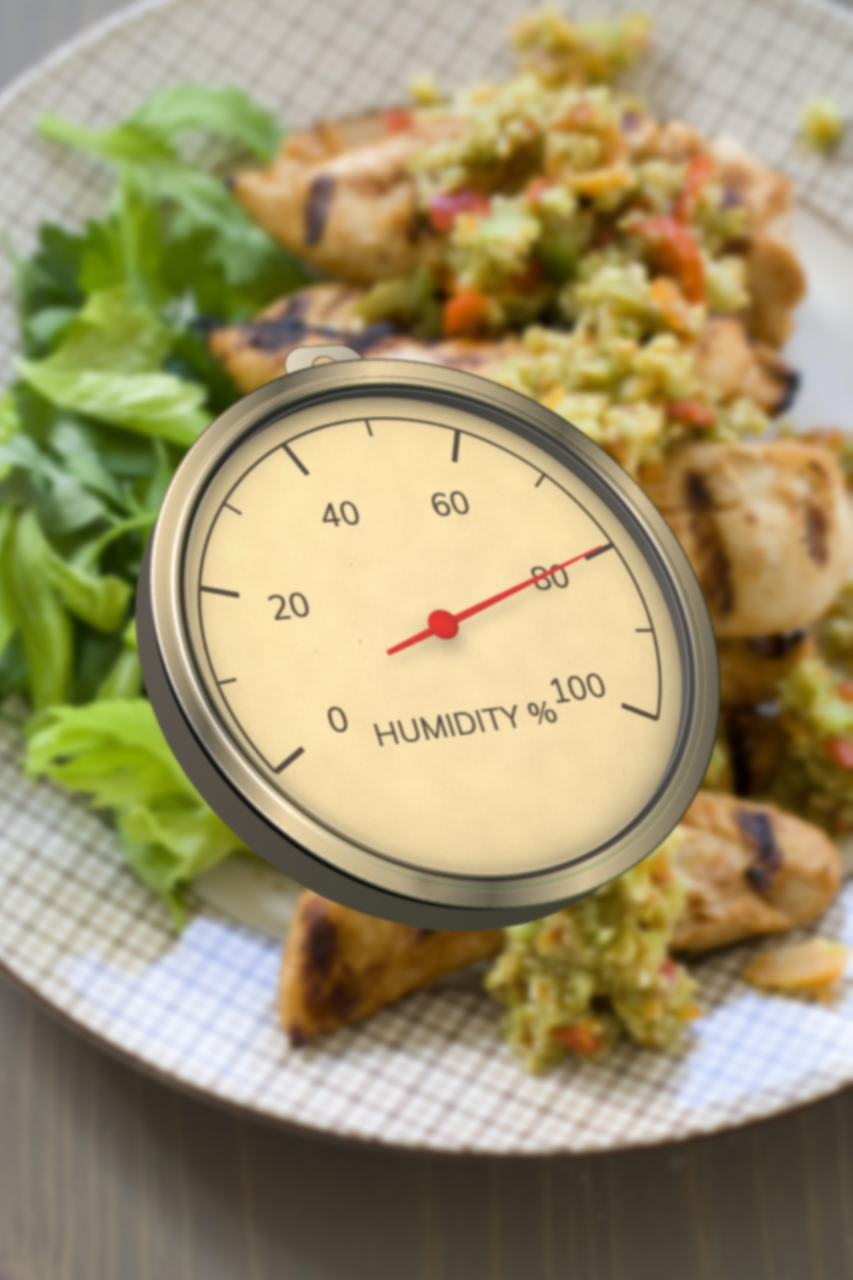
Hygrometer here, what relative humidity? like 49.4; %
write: 80; %
